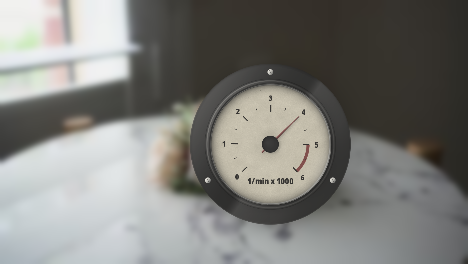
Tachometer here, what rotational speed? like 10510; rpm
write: 4000; rpm
